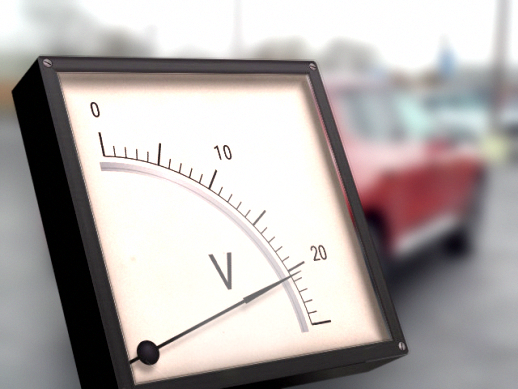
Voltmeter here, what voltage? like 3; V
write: 20.5; V
